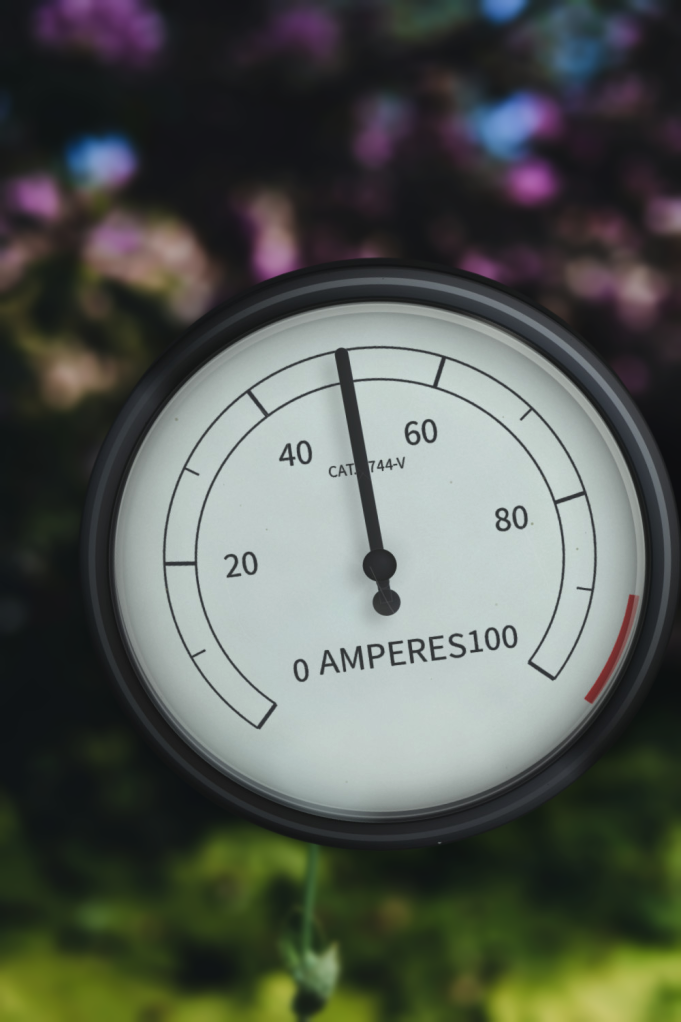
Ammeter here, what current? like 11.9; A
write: 50; A
